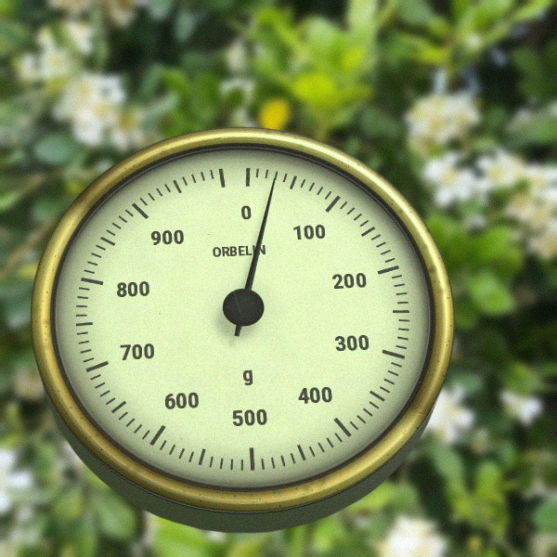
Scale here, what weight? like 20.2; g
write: 30; g
